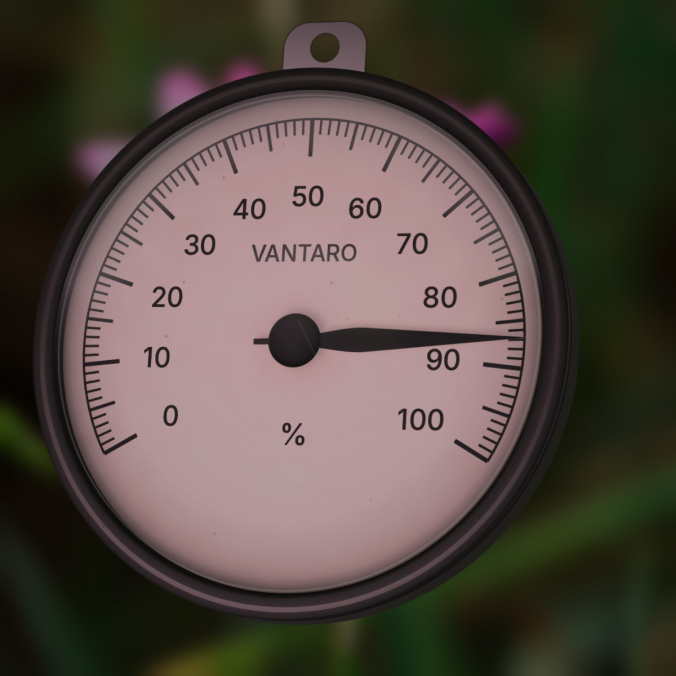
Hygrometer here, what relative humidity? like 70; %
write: 87; %
